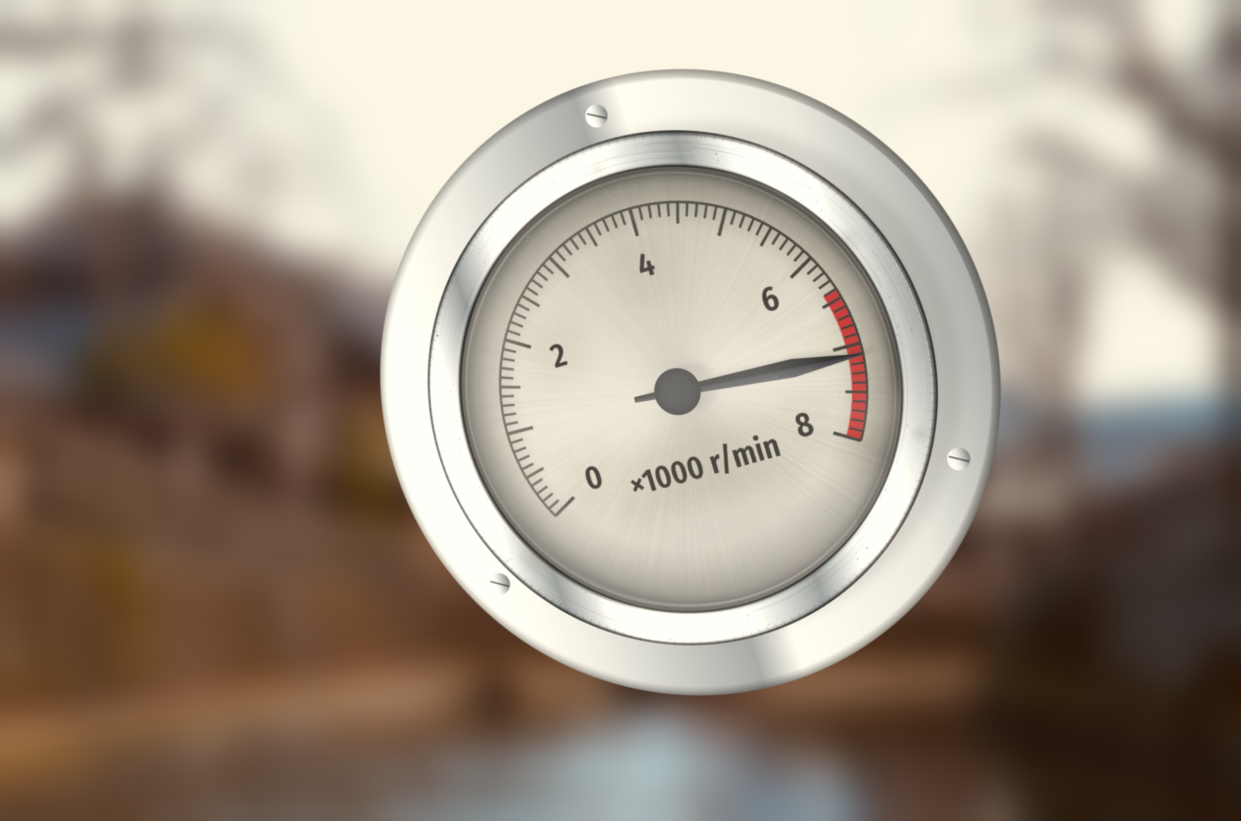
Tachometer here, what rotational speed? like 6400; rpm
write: 7100; rpm
